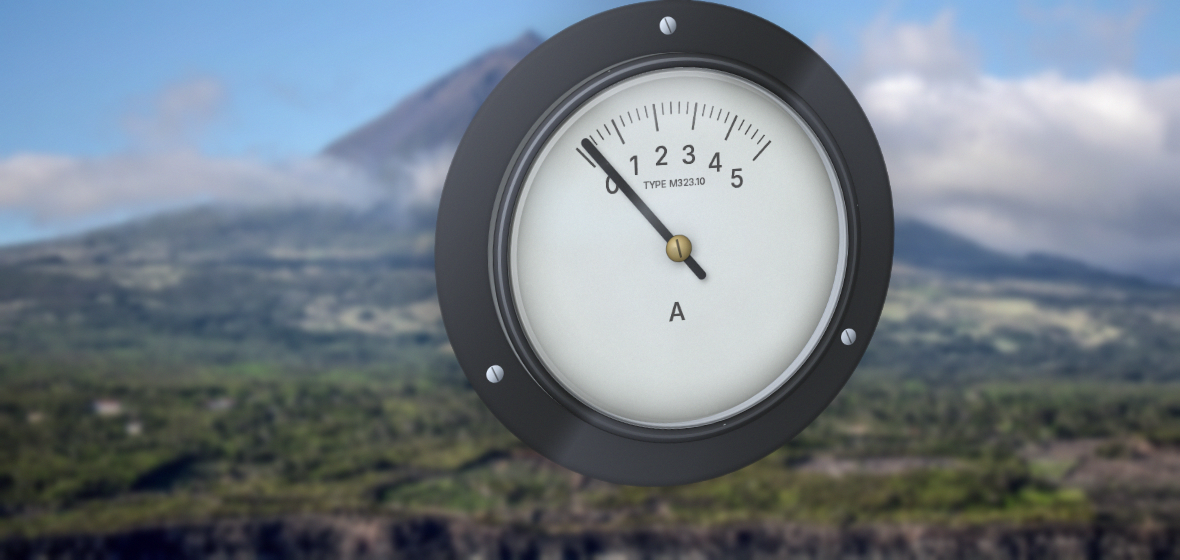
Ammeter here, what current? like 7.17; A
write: 0.2; A
